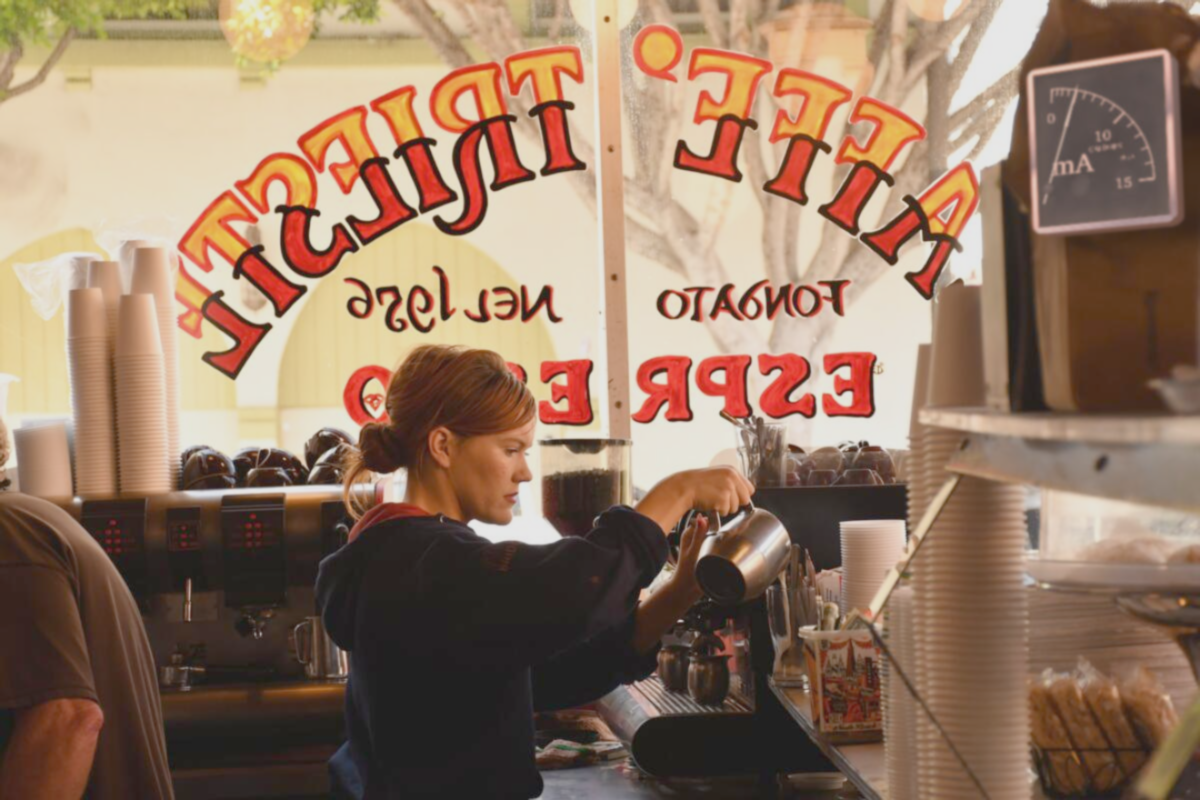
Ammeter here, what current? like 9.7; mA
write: 5; mA
